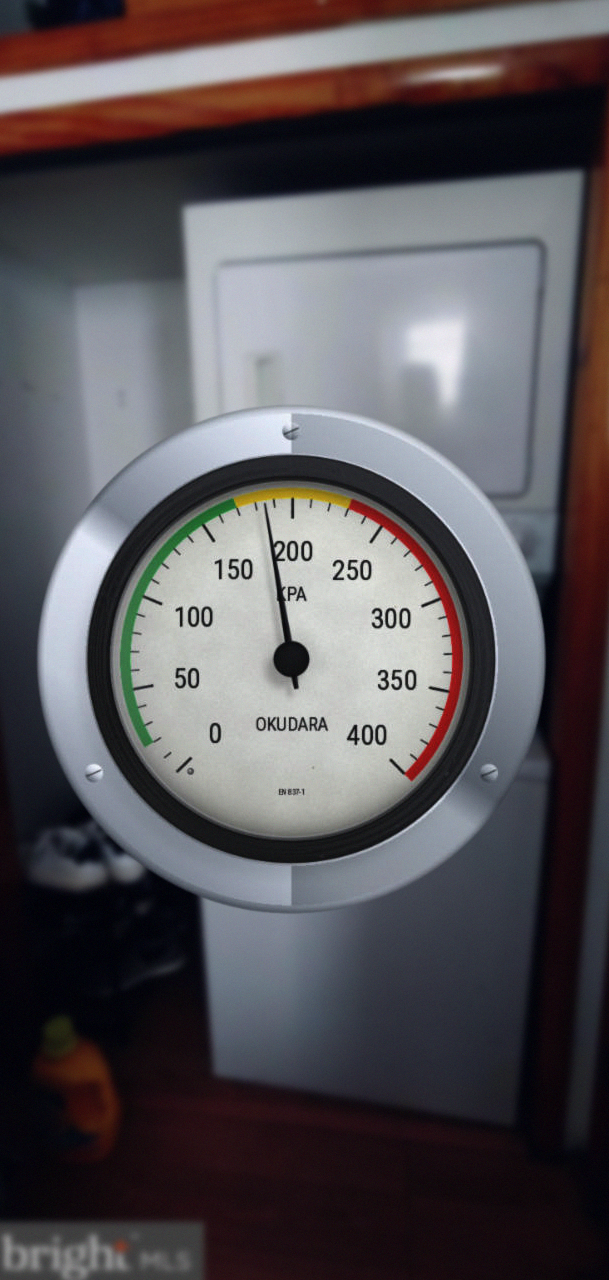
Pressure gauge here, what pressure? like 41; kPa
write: 185; kPa
